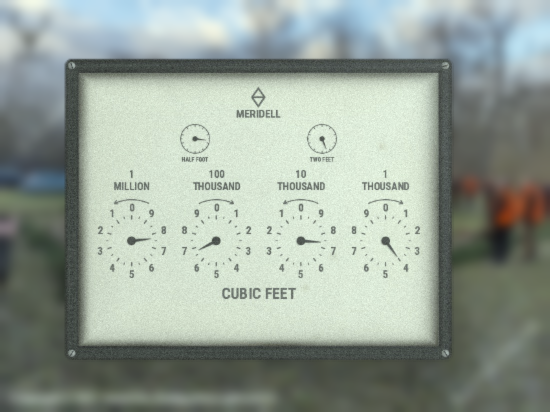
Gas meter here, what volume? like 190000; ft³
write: 767400; ft³
